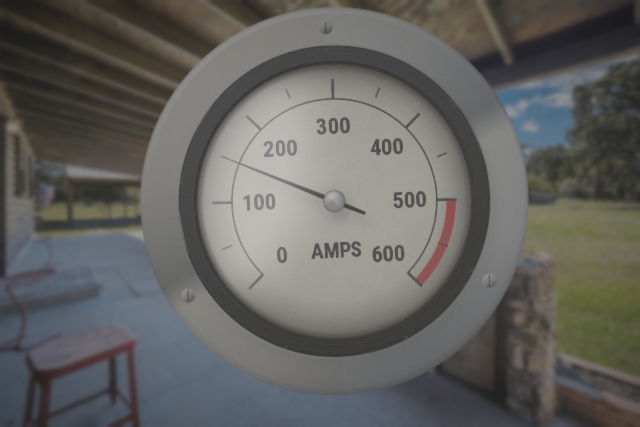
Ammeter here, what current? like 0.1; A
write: 150; A
